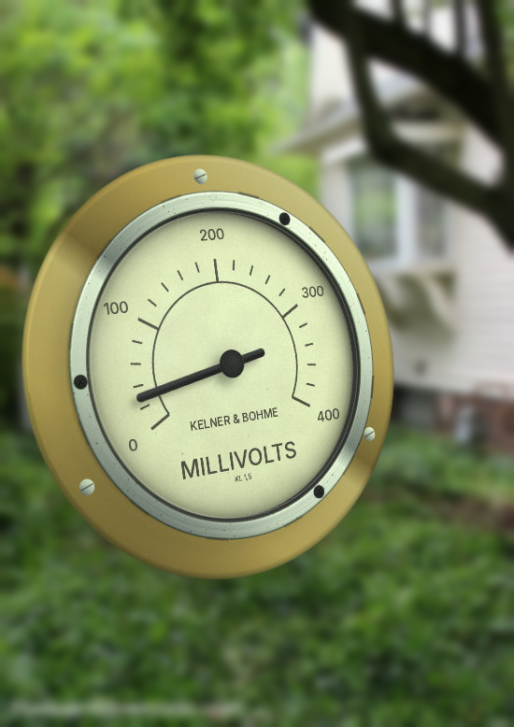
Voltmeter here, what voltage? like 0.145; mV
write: 30; mV
